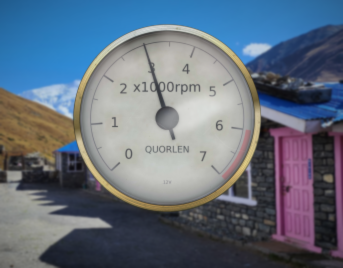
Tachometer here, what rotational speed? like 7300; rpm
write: 3000; rpm
